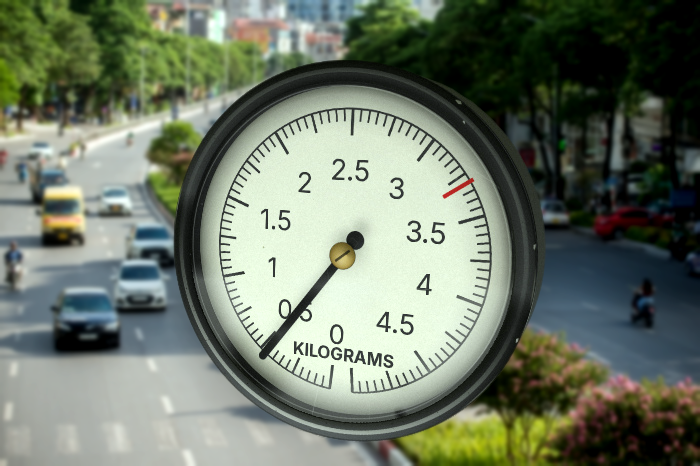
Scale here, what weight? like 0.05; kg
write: 0.45; kg
